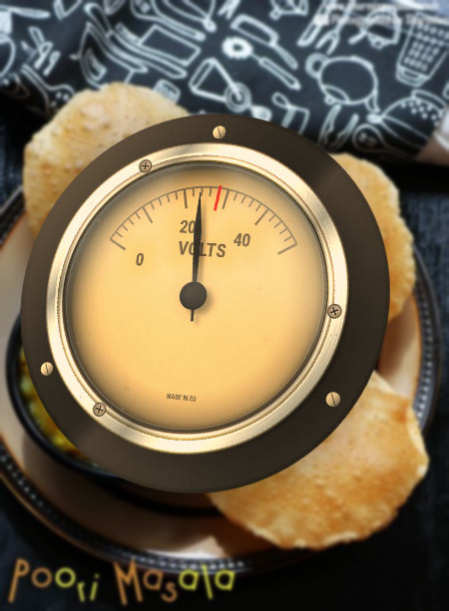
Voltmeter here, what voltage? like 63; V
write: 24; V
